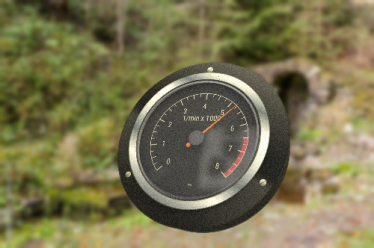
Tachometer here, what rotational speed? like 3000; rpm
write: 5250; rpm
